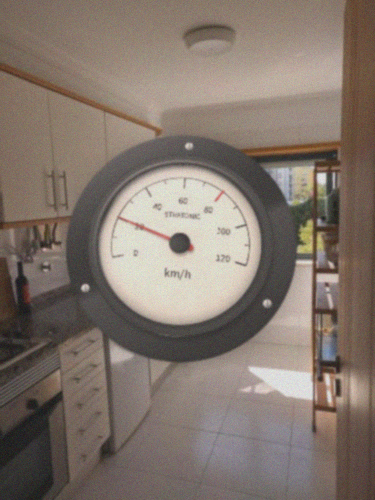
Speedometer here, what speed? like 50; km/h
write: 20; km/h
